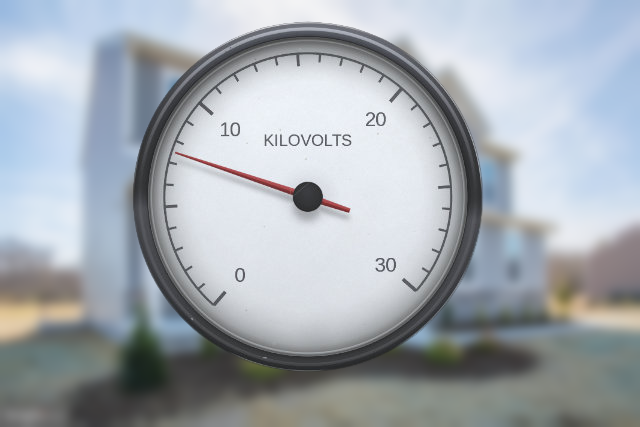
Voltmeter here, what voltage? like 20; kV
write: 7.5; kV
